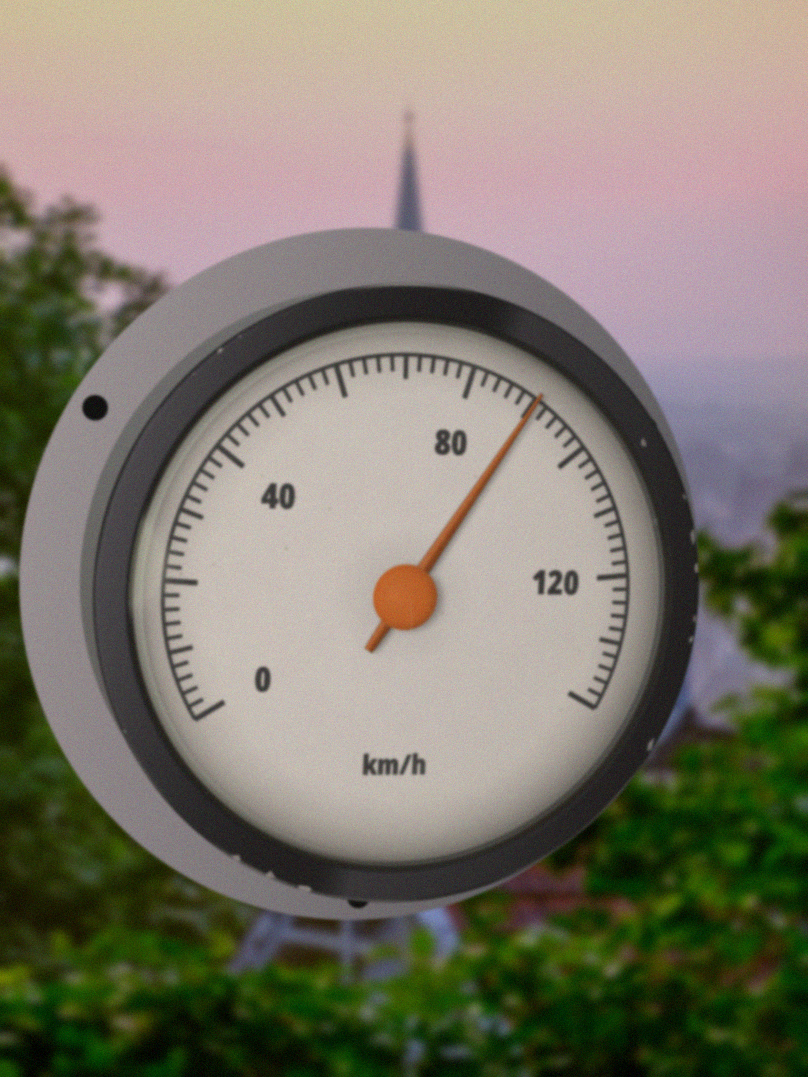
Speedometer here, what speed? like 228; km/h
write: 90; km/h
